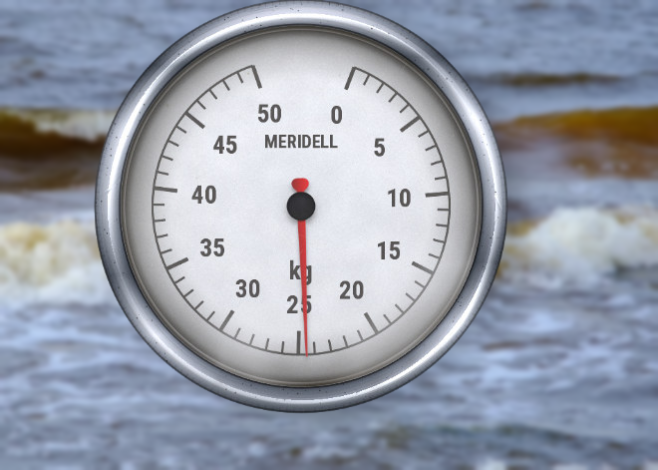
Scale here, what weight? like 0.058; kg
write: 24.5; kg
